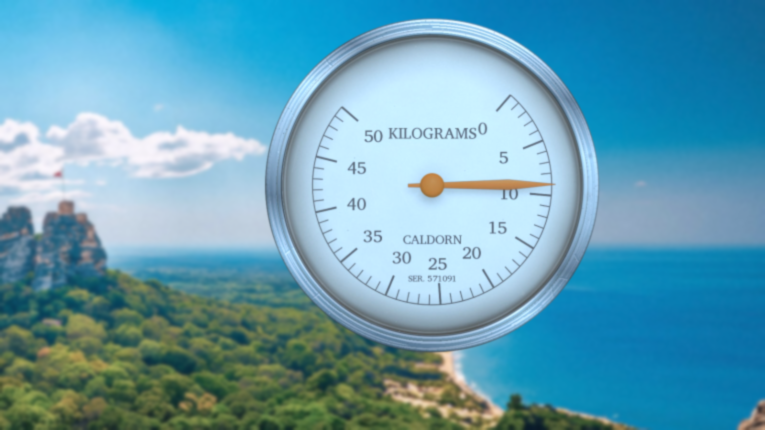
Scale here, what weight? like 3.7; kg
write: 9; kg
